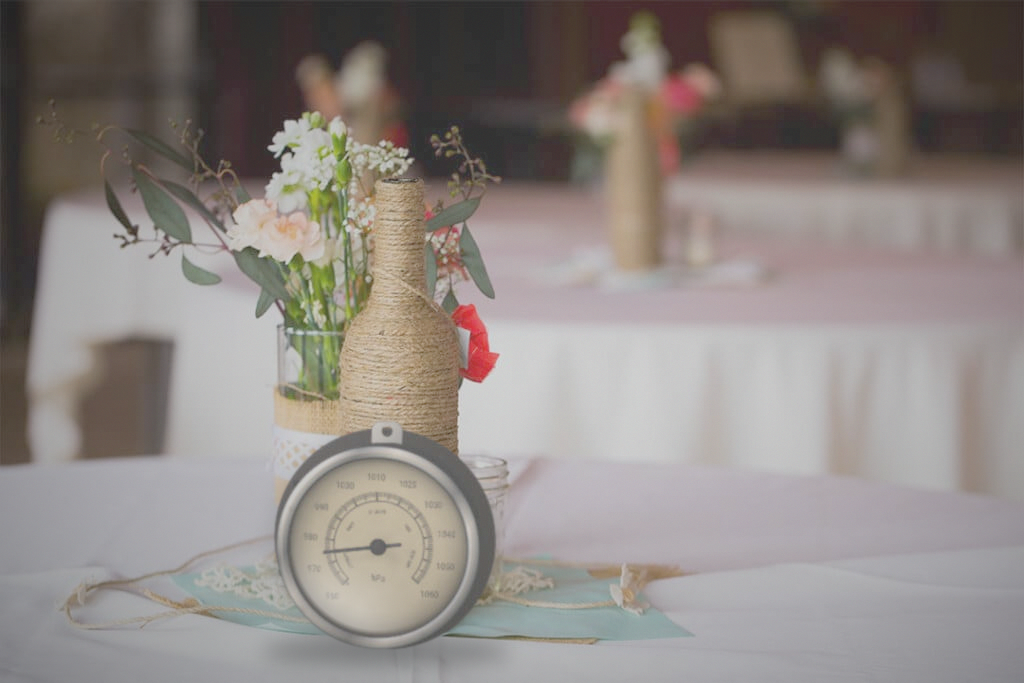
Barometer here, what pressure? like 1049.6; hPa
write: 975; hPa
